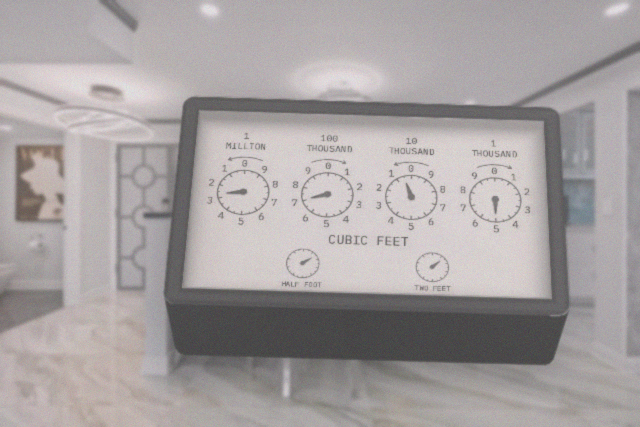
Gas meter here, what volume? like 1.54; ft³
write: 270500; ft³
